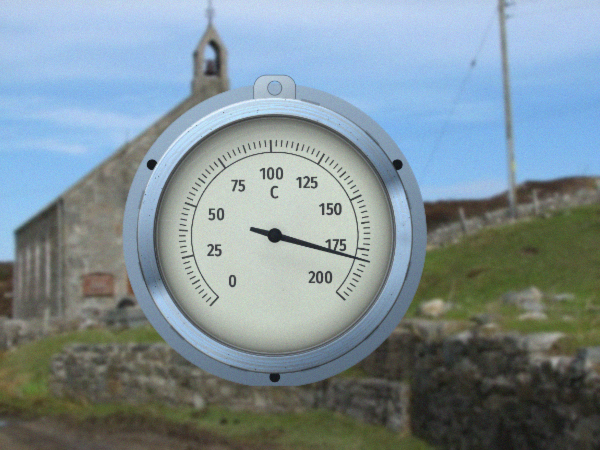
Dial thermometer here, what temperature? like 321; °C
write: 180; °C
